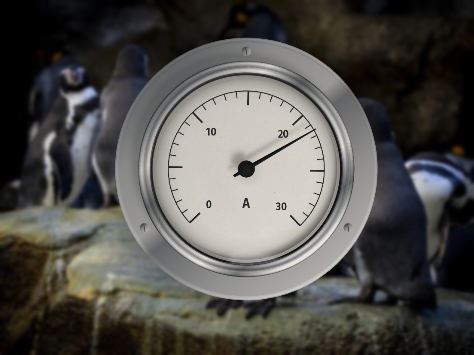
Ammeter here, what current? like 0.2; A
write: 21.5; A
